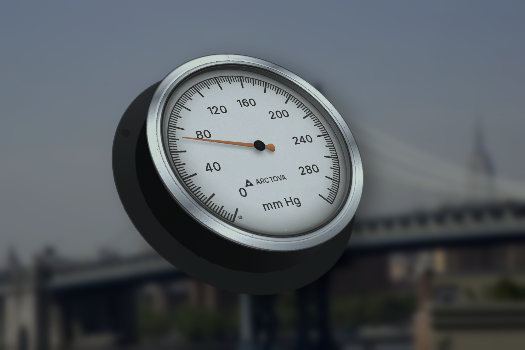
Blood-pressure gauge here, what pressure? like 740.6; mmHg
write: 70; mmHg
